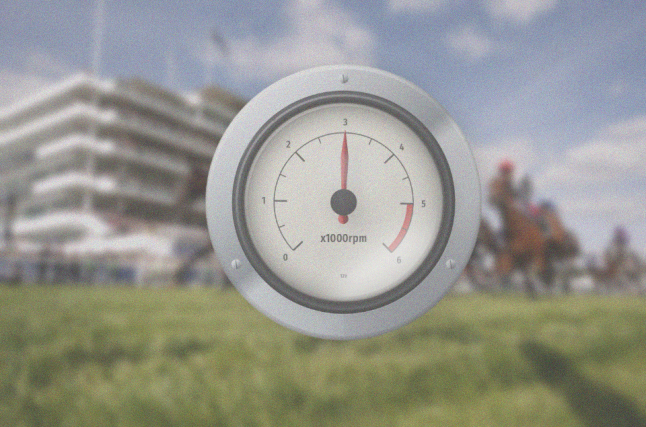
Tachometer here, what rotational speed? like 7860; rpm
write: 3000; rpm
